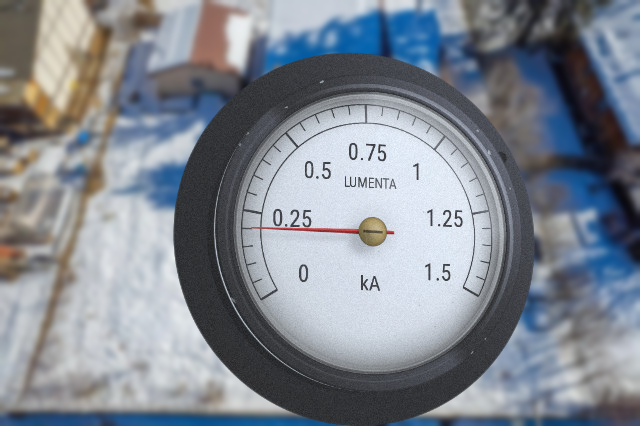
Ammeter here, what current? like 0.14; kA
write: 0.2; kA
